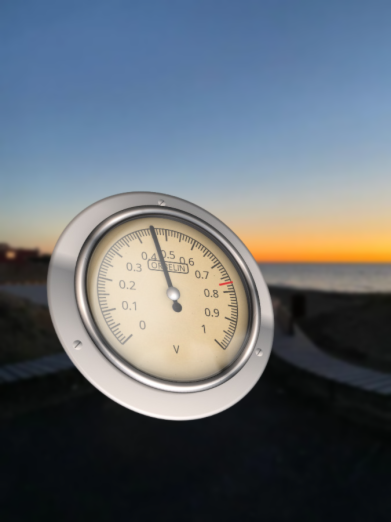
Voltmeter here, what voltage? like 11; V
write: 0.45; V
